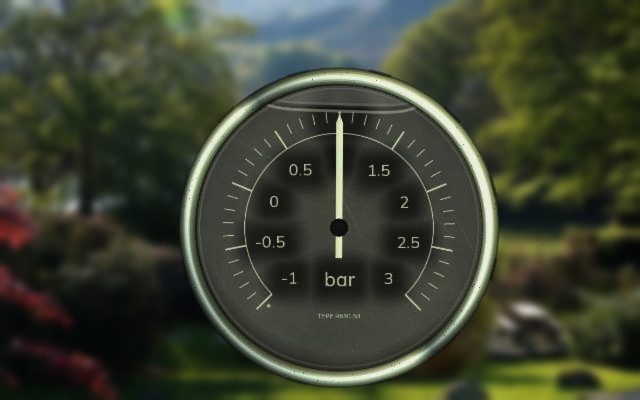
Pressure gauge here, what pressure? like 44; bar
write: 1; bar
